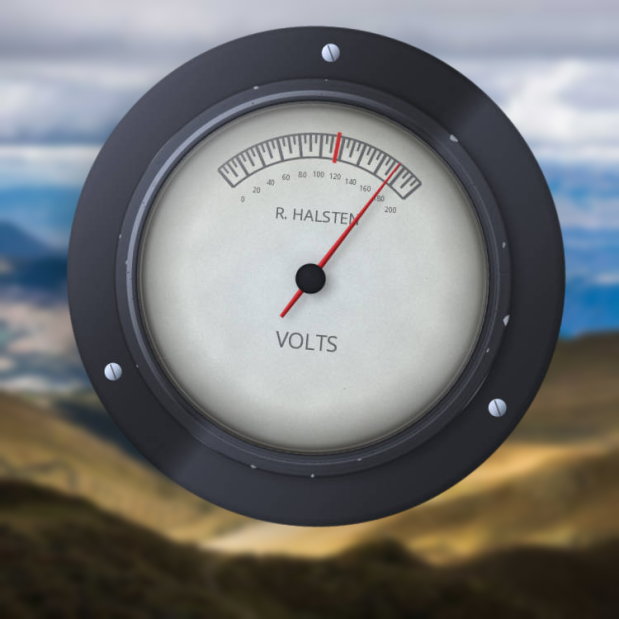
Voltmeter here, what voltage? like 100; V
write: 175; V
